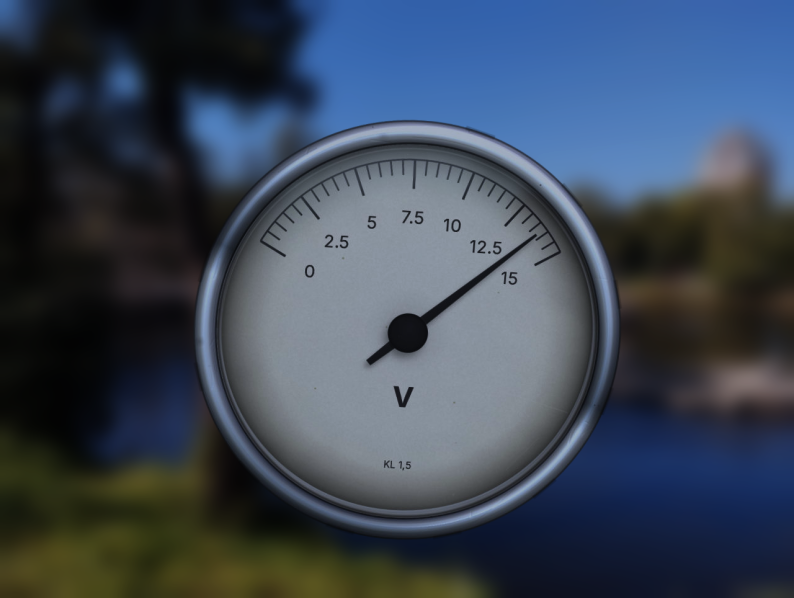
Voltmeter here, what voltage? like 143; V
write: 13.75; V
